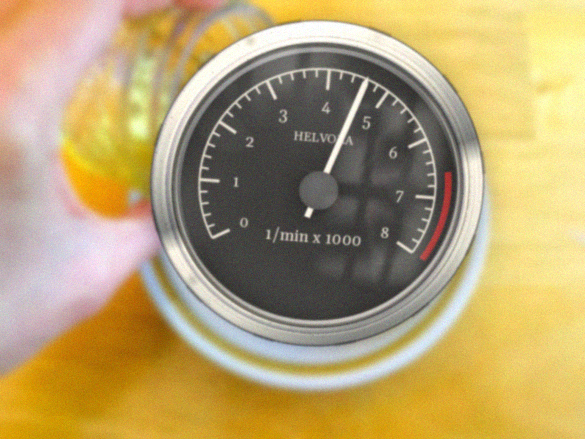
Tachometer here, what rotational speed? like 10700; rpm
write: 4600; rpm
